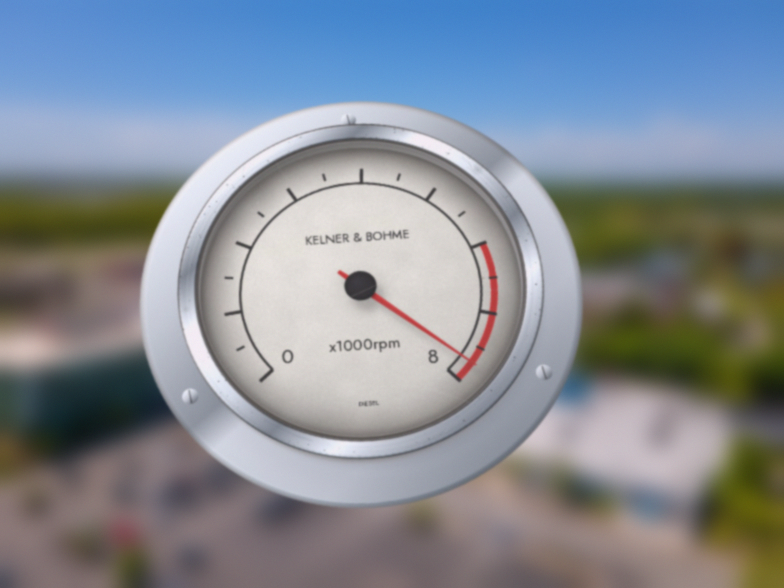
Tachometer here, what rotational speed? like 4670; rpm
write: 7750; rpm
